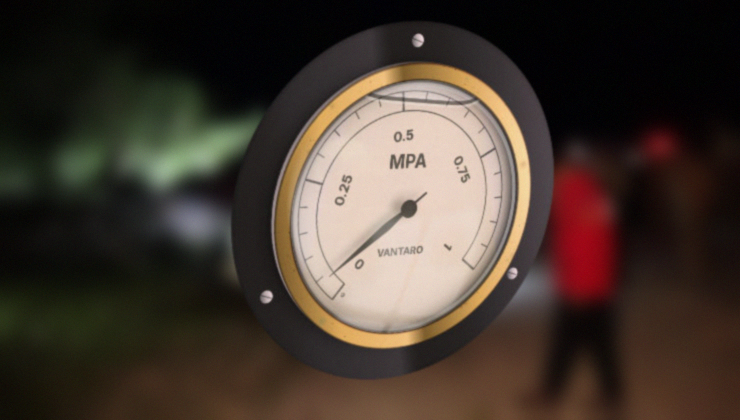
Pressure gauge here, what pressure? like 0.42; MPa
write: 0.05; MPa
